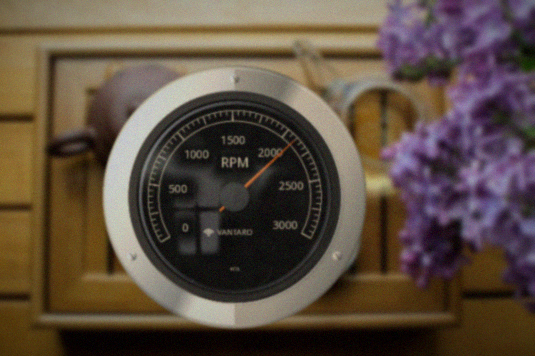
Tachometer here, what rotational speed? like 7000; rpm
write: 2100; rpm
